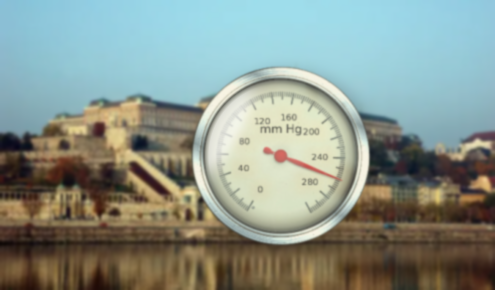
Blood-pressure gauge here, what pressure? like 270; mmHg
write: 260; mmHg
